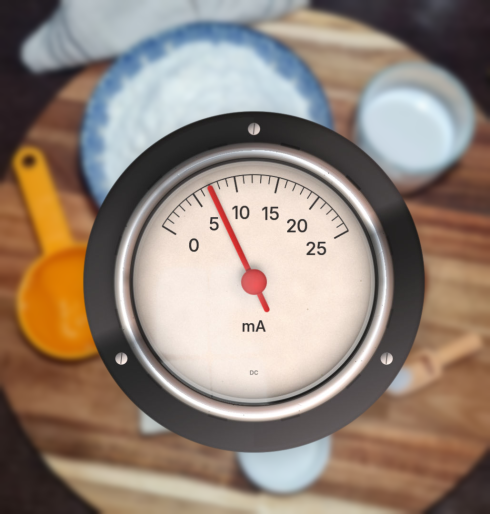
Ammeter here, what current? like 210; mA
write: 7; mA
